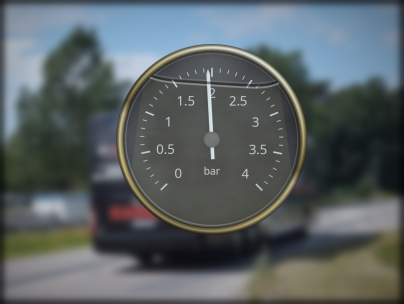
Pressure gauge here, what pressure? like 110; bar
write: 1.95; bar
